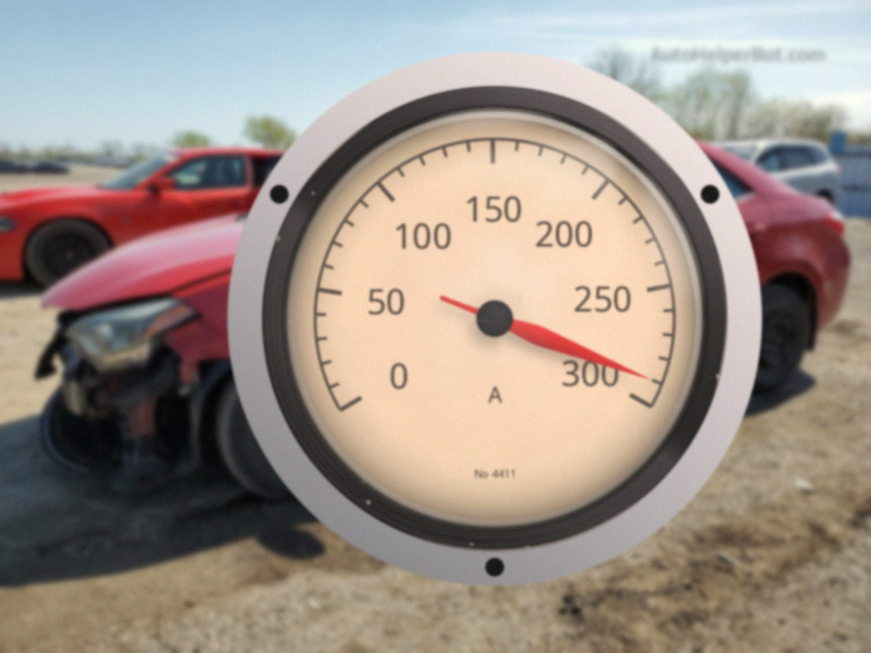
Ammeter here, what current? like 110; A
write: 290; A
